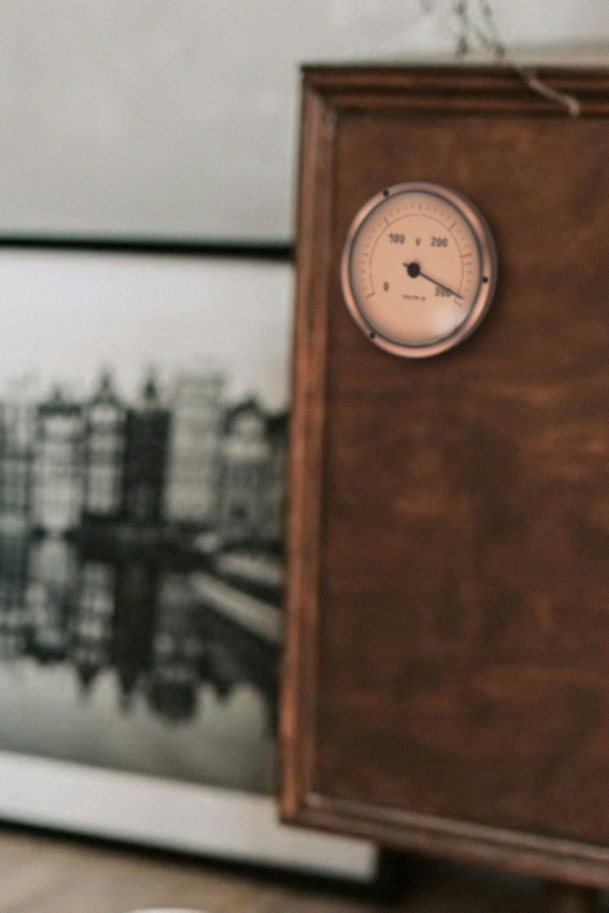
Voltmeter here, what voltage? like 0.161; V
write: 290; V
